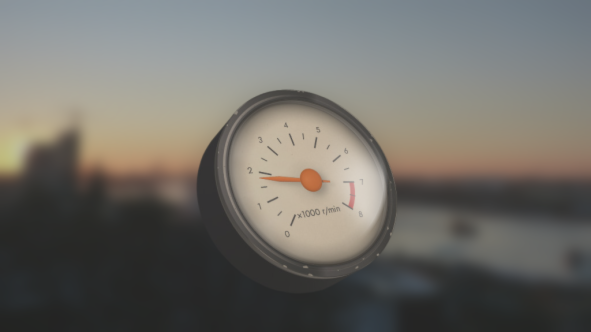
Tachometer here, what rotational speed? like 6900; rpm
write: 1750; rpm
